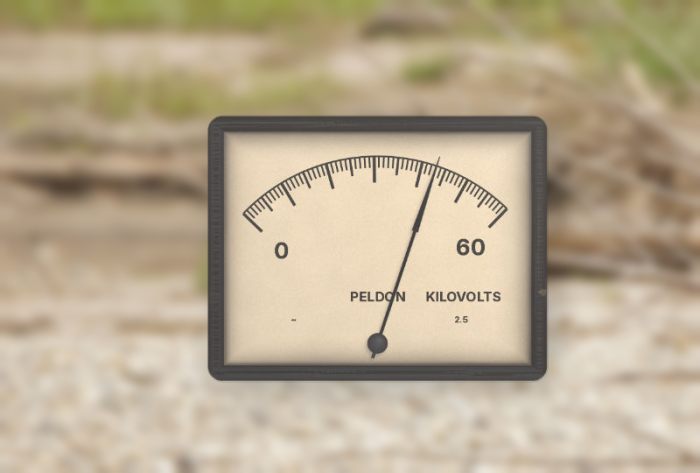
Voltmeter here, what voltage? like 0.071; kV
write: 43; kV
